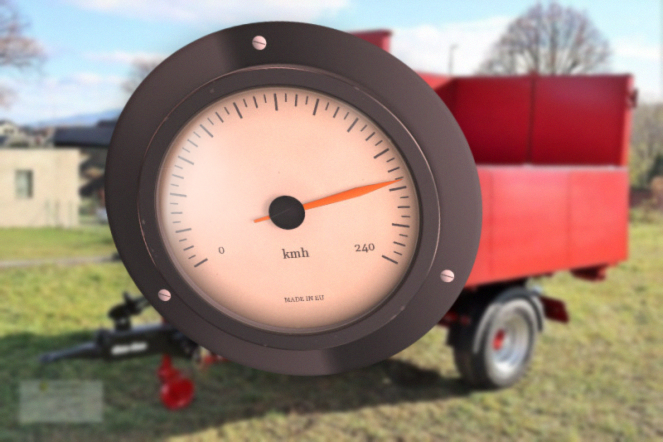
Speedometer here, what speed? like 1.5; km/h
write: 195; km/h
